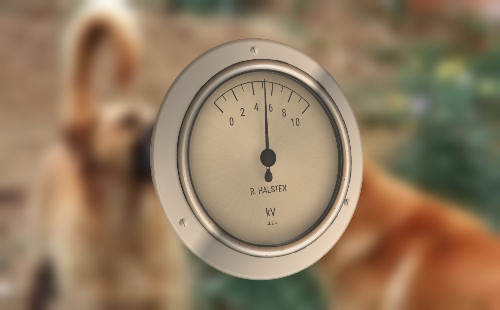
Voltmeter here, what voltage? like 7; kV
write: 5; kV
